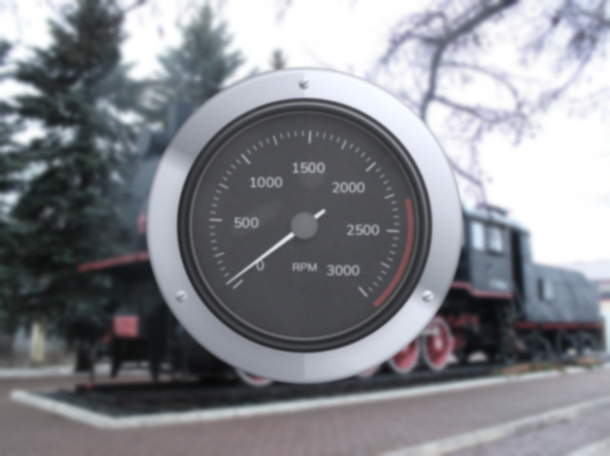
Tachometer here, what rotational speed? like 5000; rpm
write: 50; rpm
